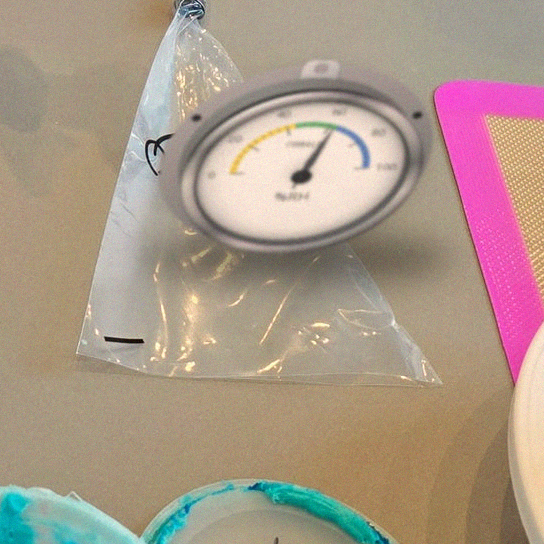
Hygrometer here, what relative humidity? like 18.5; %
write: 60; %
